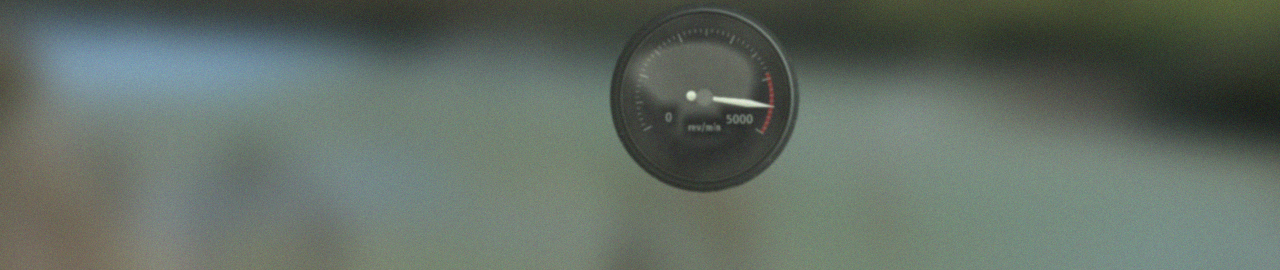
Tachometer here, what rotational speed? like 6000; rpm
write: 4500; rpm
